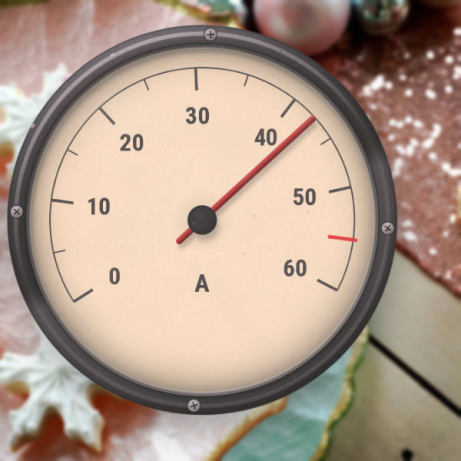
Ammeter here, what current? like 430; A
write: 42.5; A
